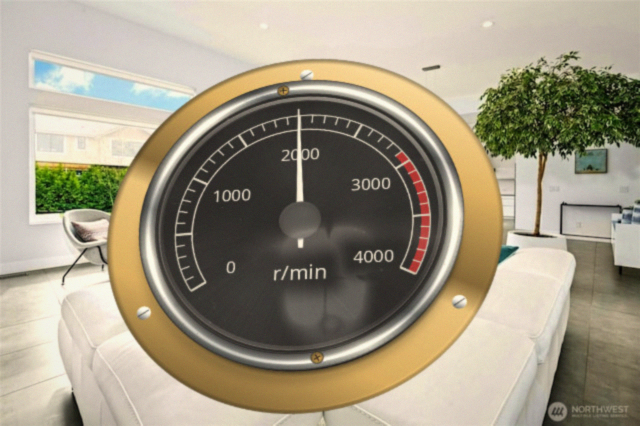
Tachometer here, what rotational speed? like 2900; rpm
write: 2000; rpm
